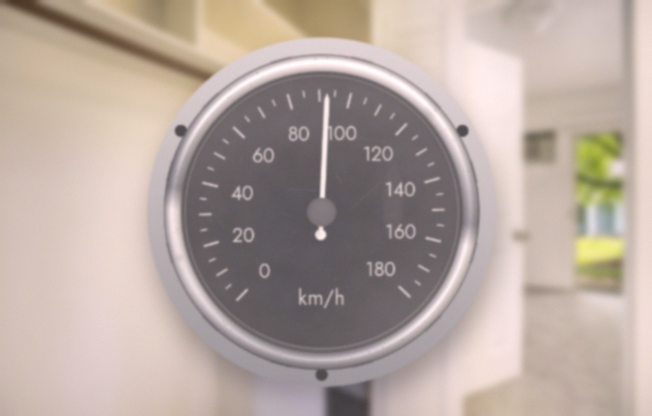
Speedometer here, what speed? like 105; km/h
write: 92.5; km/h
